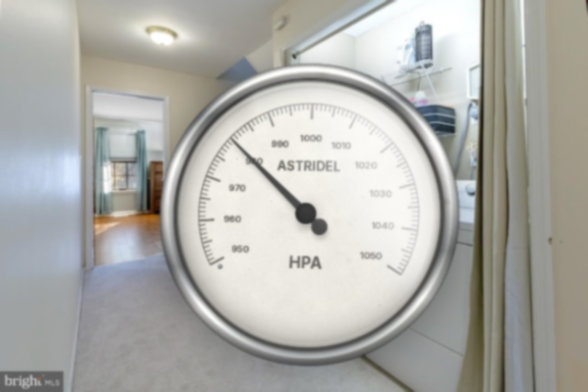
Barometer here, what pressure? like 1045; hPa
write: 980; hPa
